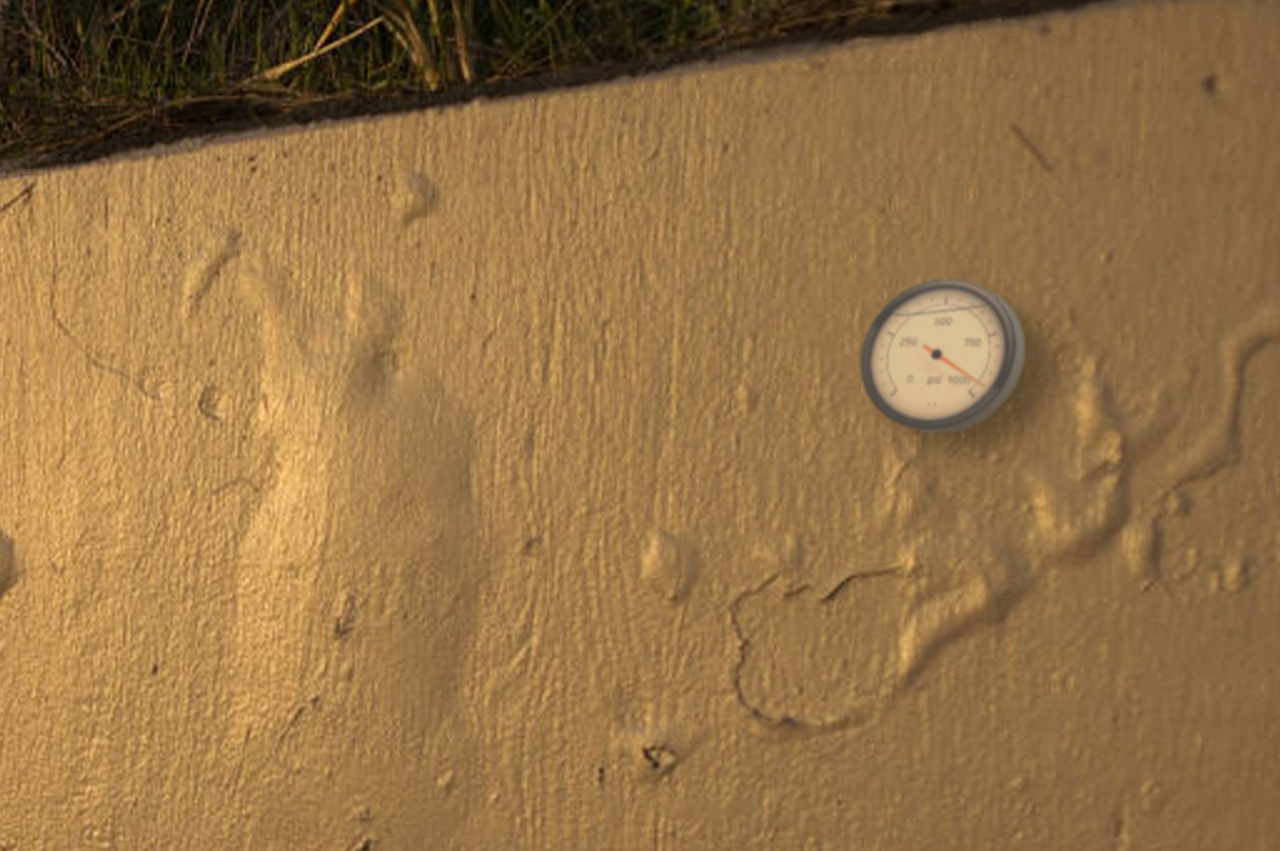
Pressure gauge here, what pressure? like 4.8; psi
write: 950; psi
